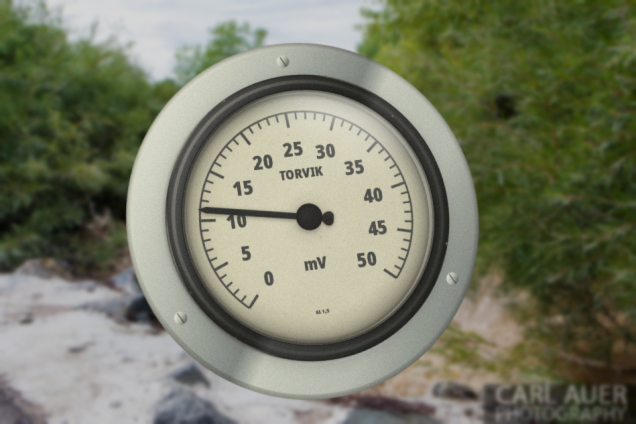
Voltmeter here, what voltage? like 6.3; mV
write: 11; mV
